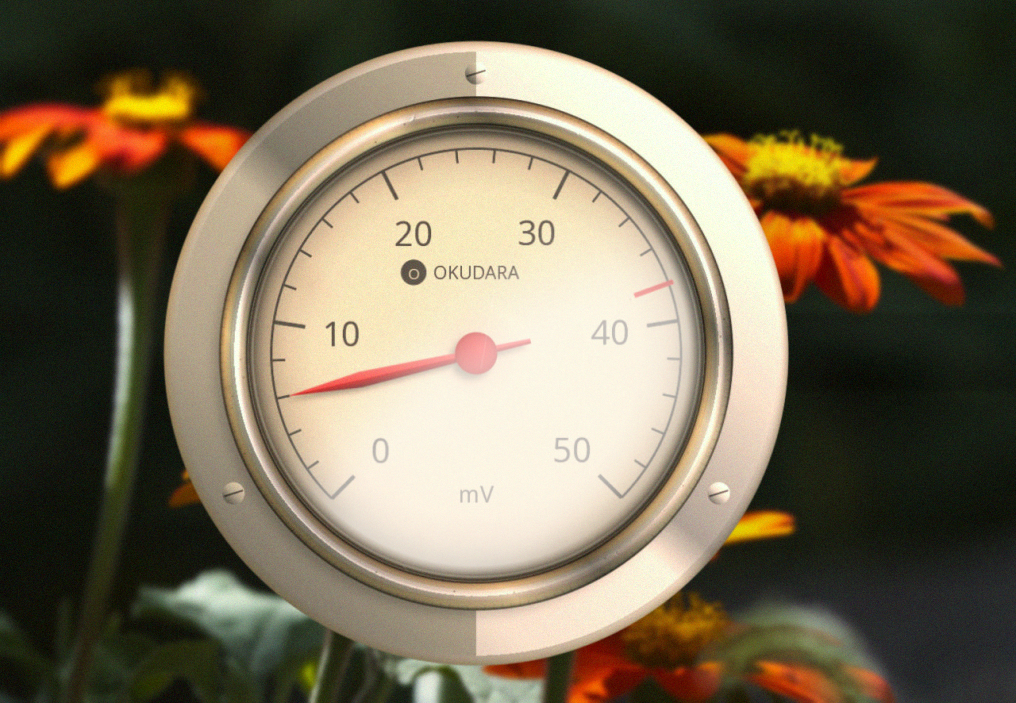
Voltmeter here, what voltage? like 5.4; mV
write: 6; mV
